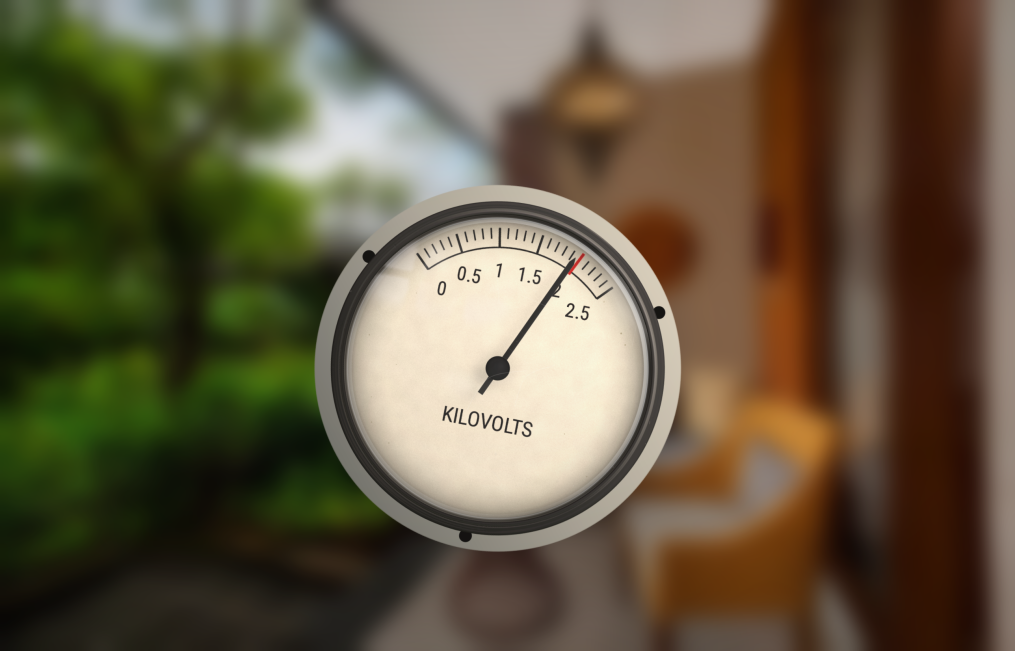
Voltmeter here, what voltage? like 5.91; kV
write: 1.95; kV
